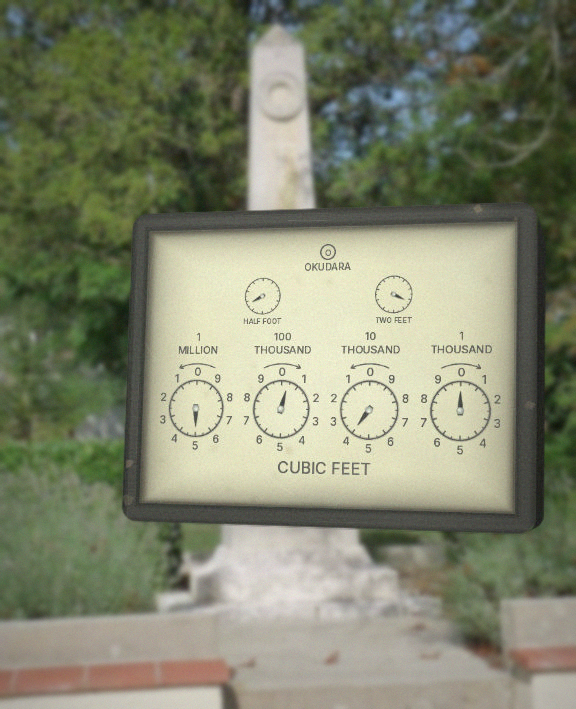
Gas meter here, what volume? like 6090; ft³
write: 504000; ft³
